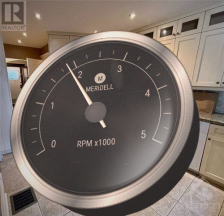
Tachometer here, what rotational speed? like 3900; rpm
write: 1875; rpm
